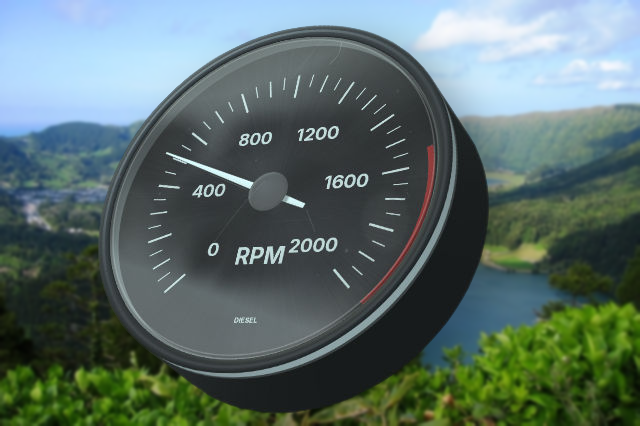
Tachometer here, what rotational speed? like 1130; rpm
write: 500; rpm
